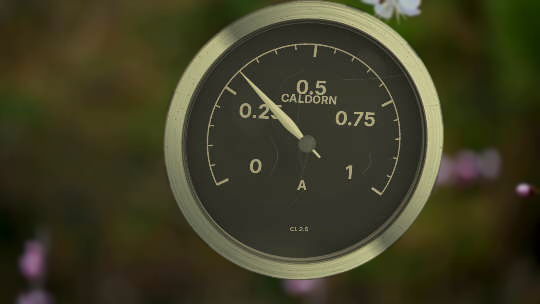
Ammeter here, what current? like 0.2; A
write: 0.3; A
